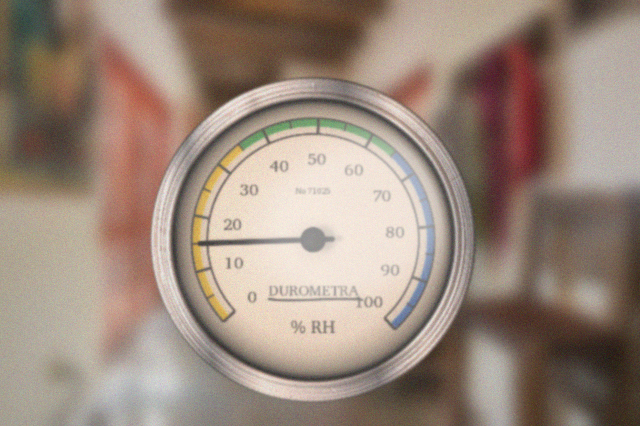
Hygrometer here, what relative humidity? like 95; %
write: 15; %
